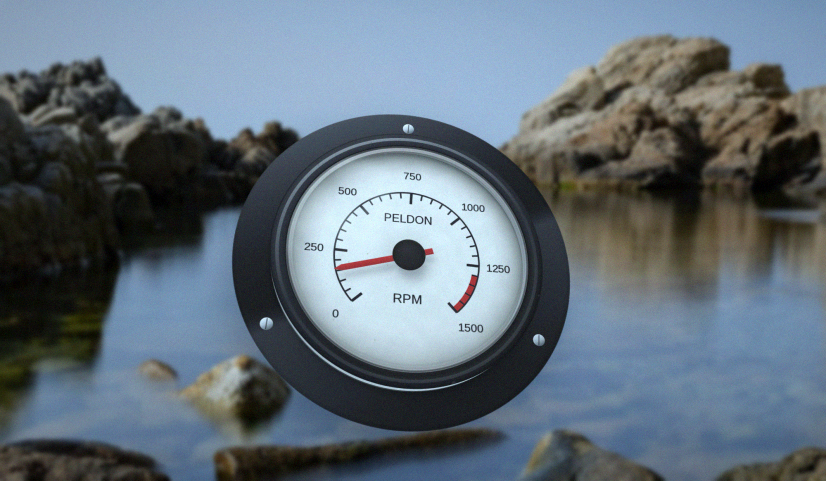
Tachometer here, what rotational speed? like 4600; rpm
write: 150; rpm
